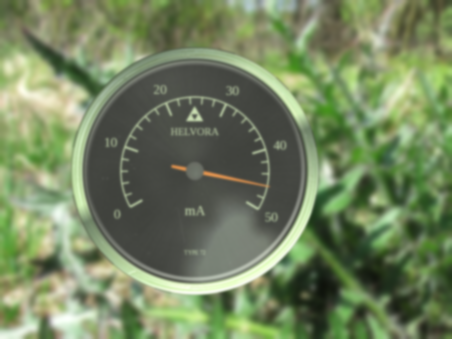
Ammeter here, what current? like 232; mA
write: 46; mA
